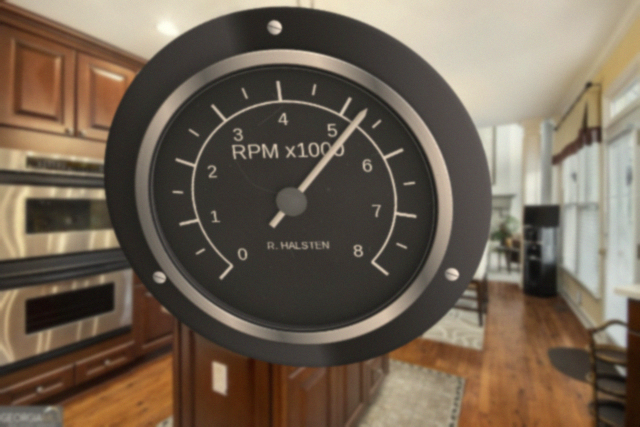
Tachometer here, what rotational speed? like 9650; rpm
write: 5250; rpm
